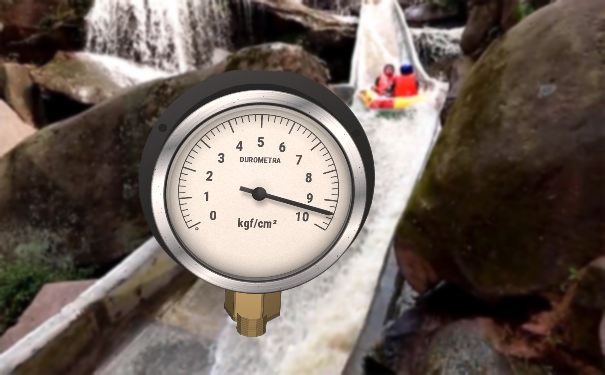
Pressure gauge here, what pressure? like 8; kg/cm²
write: 9.4; kg/cm²
